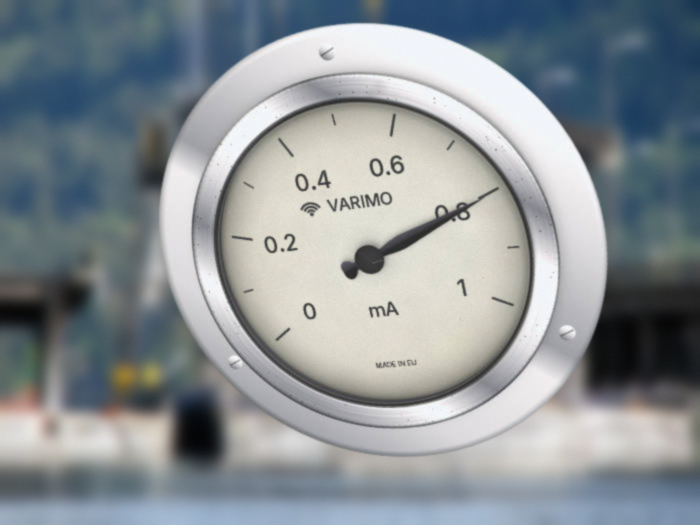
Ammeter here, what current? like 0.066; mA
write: 0.8; mA
